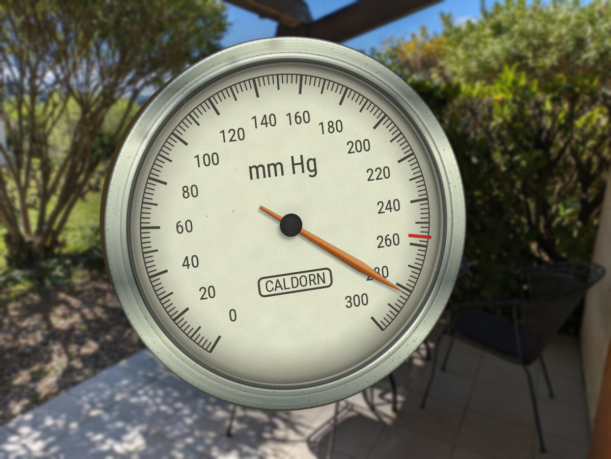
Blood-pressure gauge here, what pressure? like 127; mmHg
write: 282; mmHg
